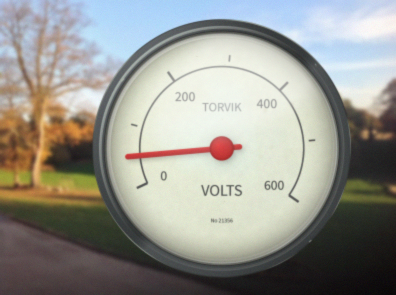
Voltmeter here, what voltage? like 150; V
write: 50; V
